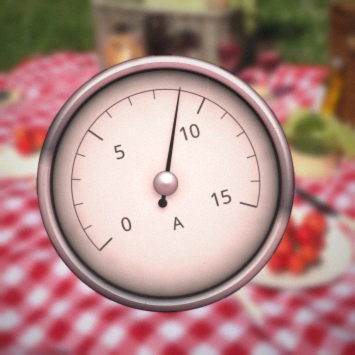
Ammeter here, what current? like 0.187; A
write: 9; A
